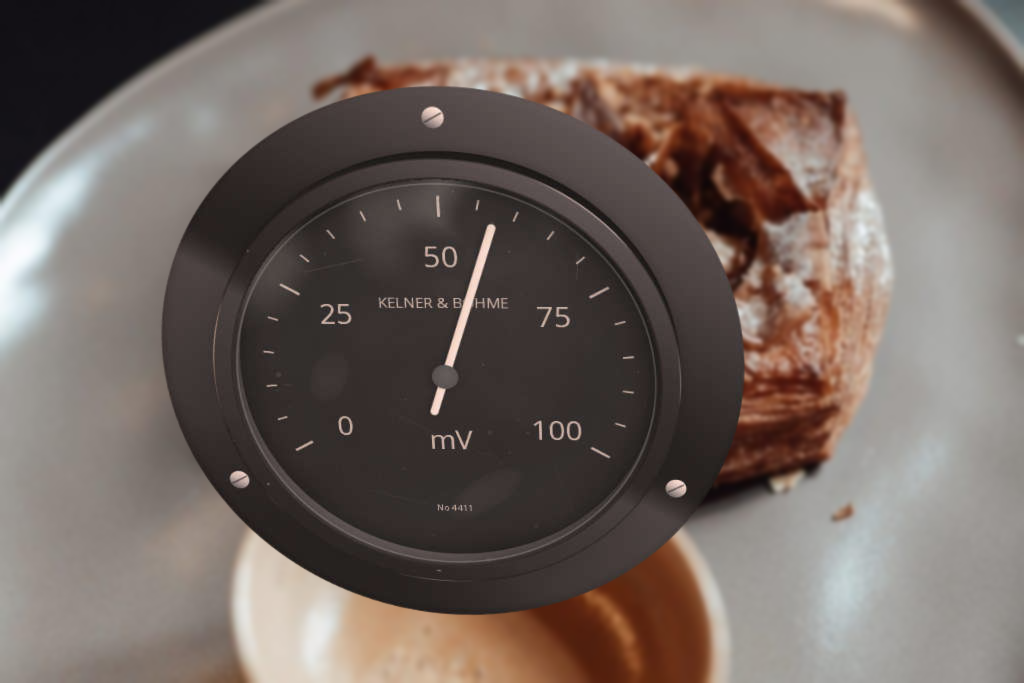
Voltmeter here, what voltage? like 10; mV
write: 57.5; mV
